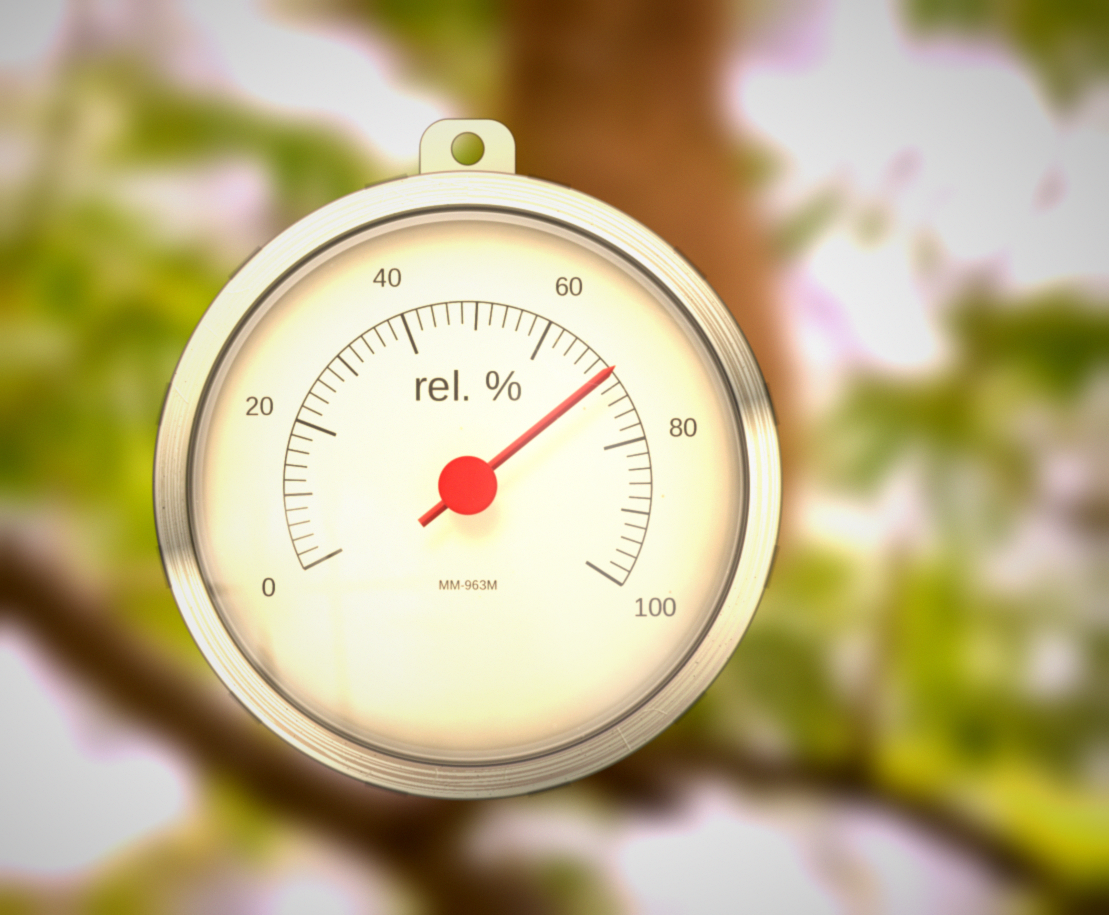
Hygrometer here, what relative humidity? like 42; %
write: 70; %
